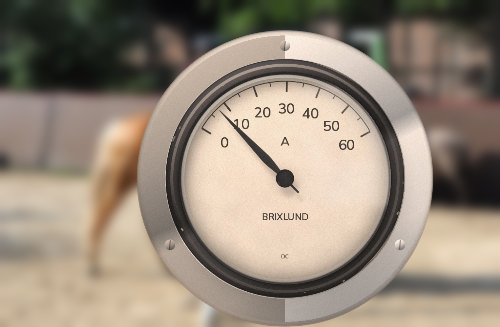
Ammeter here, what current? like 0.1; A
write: 7.5; A
